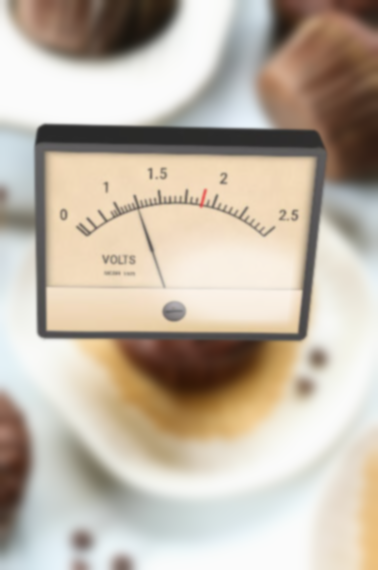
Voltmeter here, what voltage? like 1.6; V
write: 1.25; V
